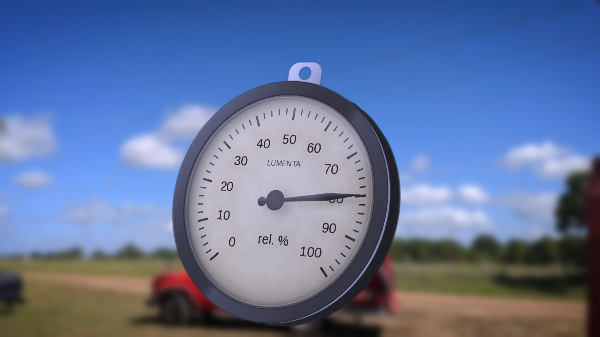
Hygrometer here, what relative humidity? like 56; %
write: 80; %
